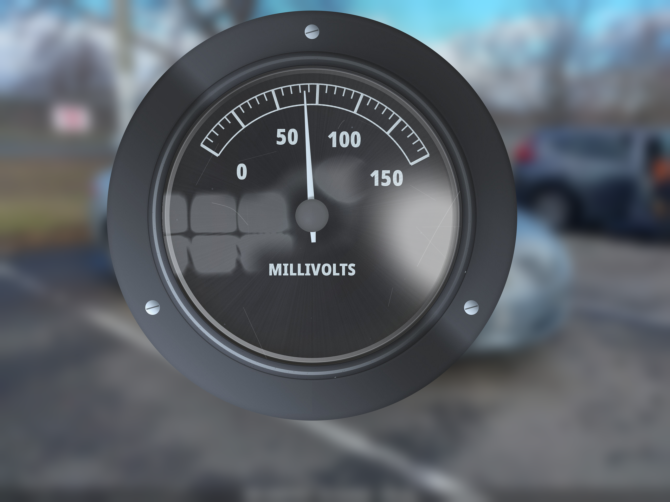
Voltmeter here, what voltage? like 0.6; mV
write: 67.5; mV
